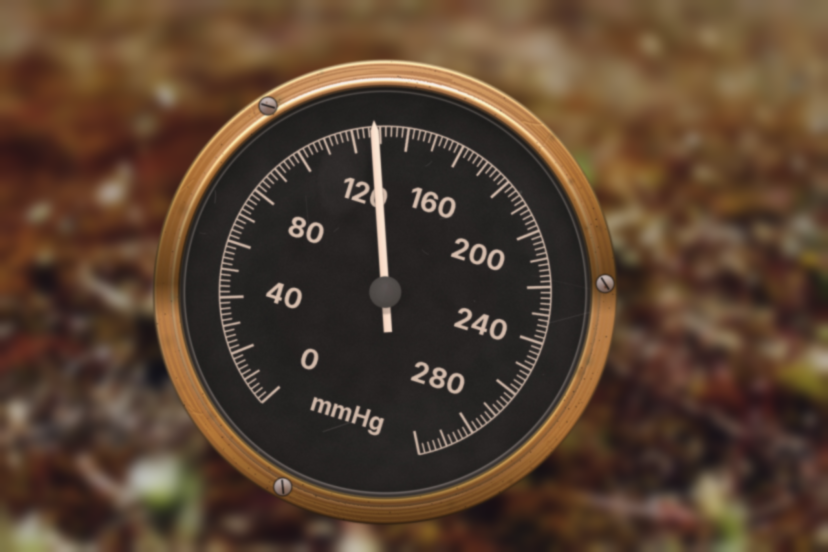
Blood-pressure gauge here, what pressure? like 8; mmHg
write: 128; mmHg
